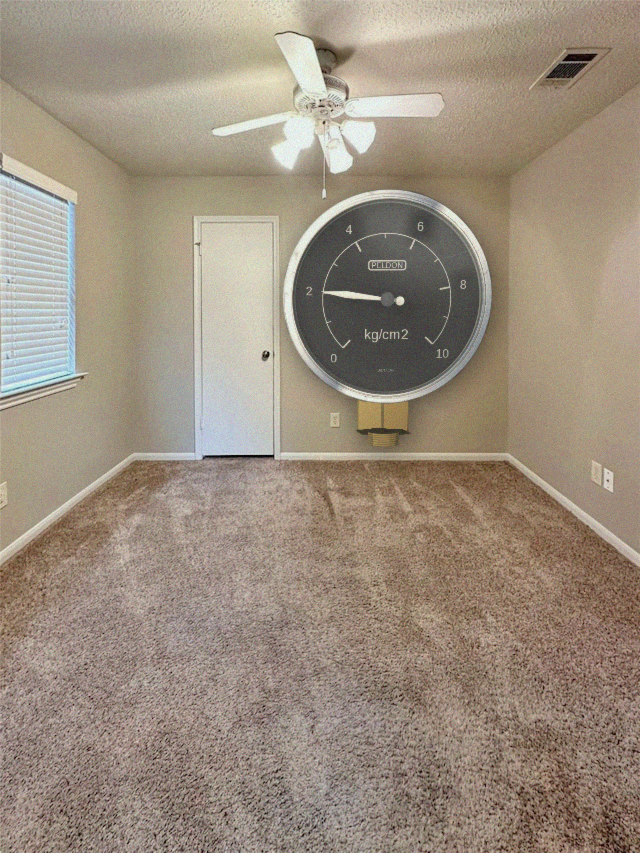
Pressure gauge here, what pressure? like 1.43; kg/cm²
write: 2; kg/cm²
